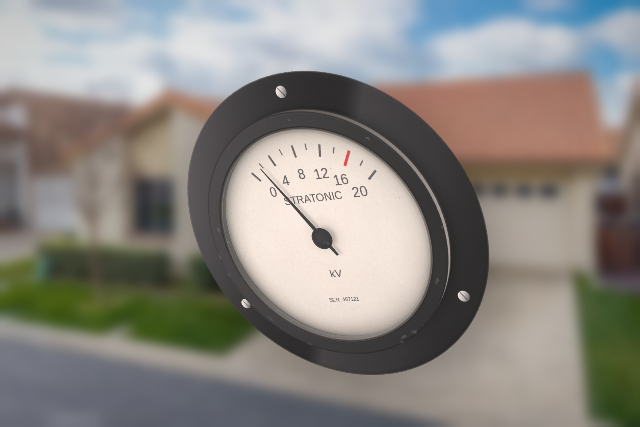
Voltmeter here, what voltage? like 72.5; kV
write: 2; kV
